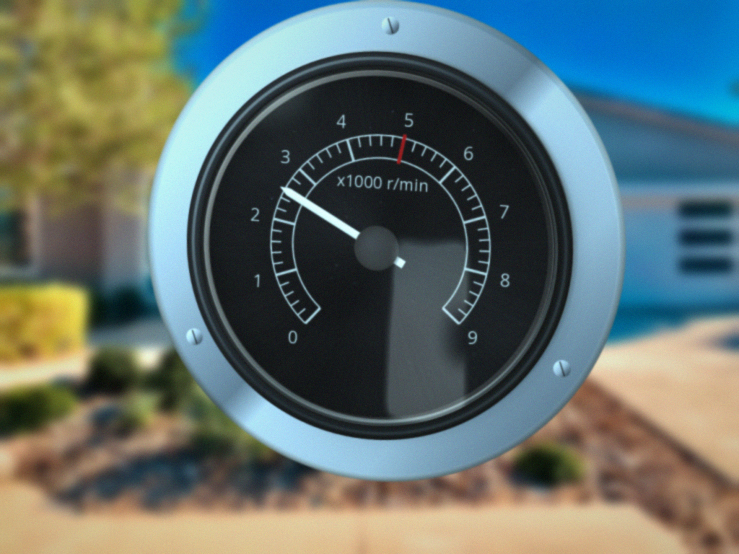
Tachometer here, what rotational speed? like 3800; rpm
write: 2600; rpm
